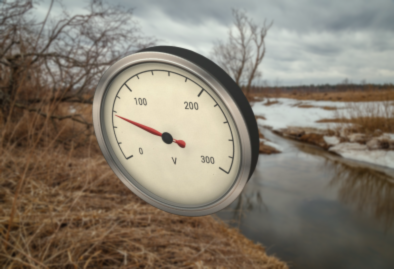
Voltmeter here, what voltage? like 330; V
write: 60; V
